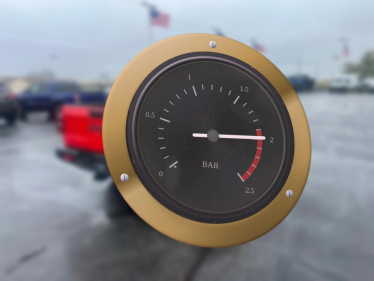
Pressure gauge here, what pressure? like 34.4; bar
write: 2; bar
